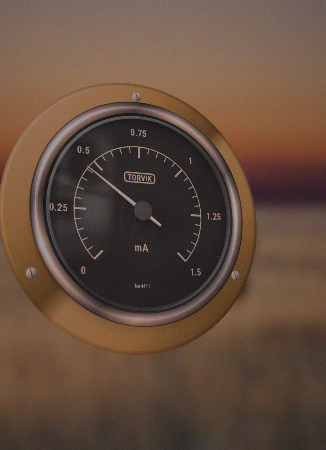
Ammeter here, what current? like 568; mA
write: 0.45; mA
